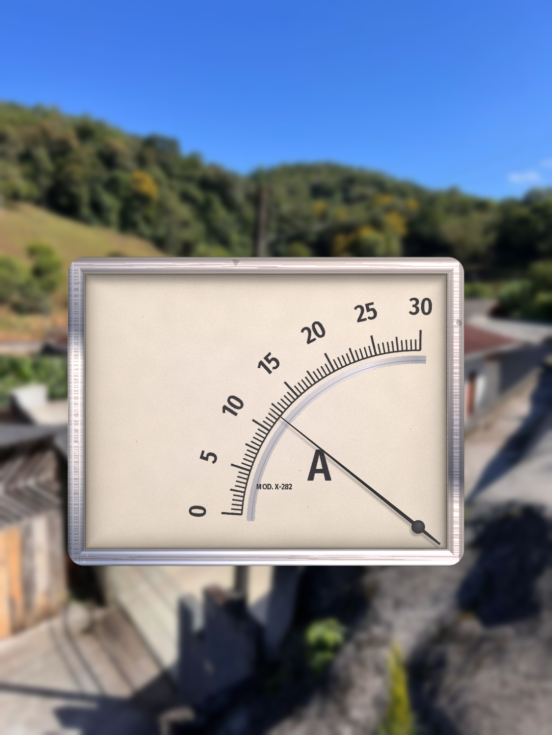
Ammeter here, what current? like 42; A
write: 12; A
